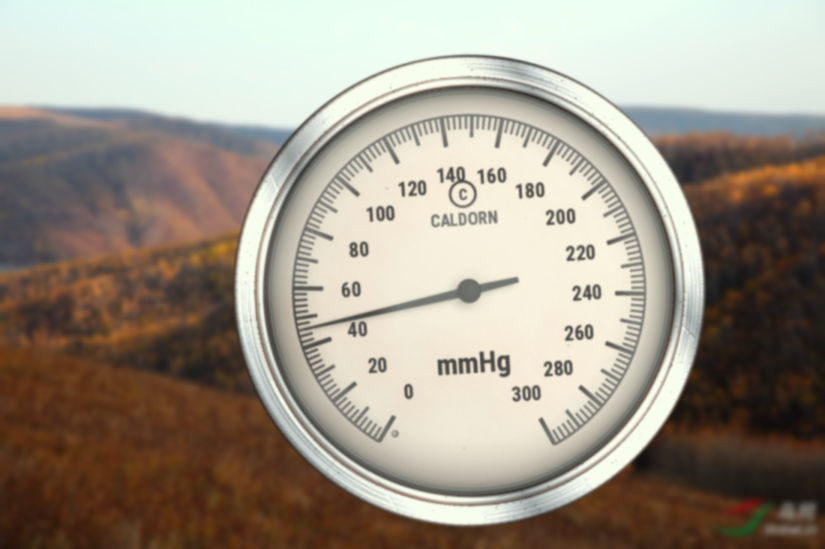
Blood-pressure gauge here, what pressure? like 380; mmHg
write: 46; mmHg
